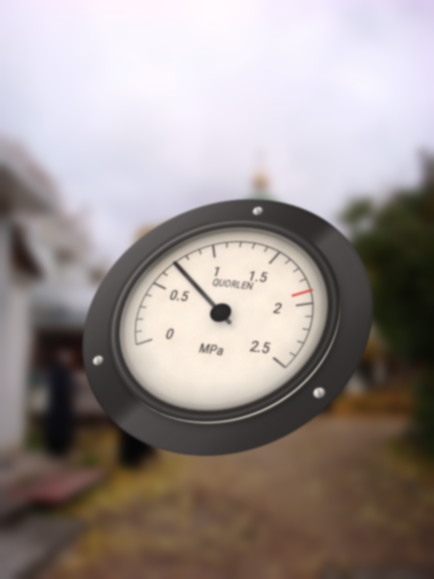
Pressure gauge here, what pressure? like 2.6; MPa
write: 0.7; MPa
